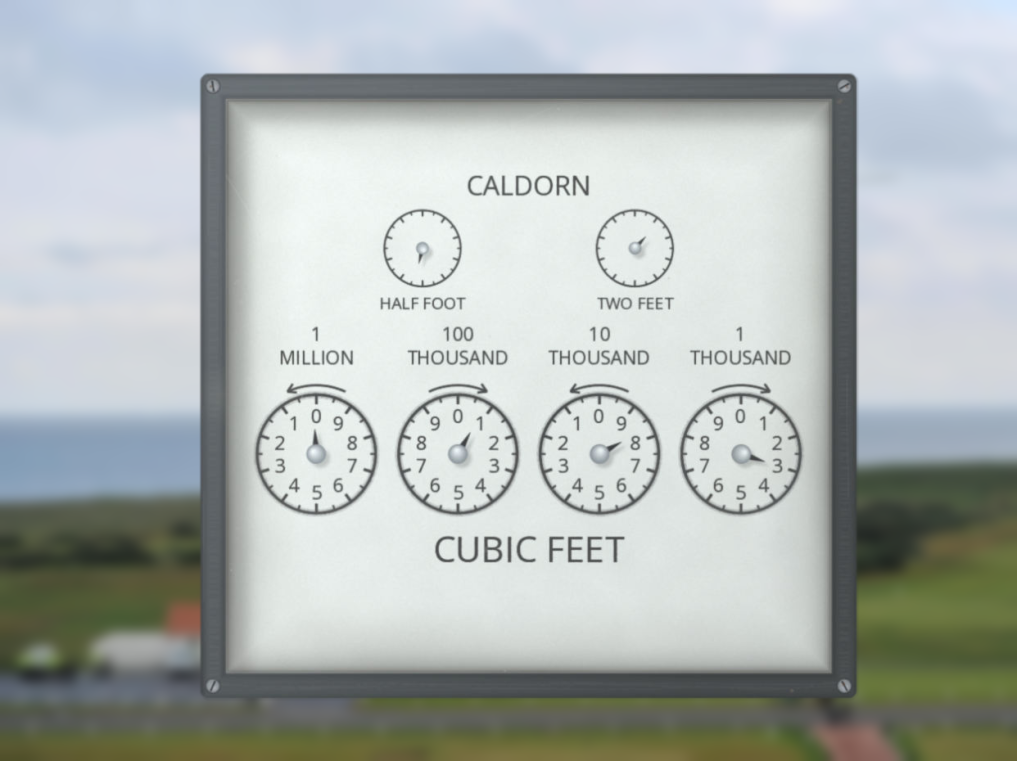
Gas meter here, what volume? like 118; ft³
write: 8300; ft³
